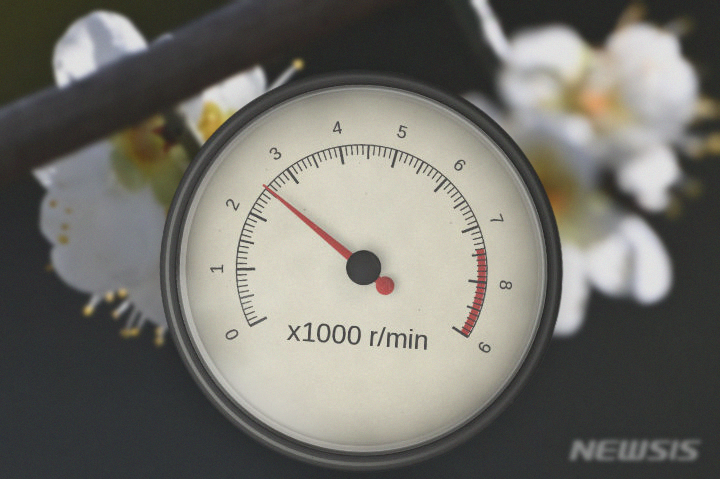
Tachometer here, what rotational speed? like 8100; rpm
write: 2500; rpm
